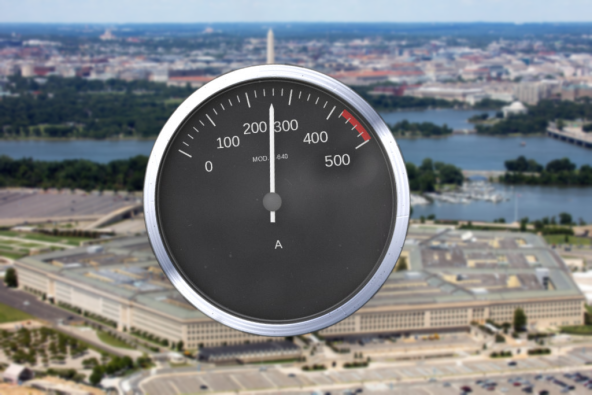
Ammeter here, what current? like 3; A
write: 260; A
